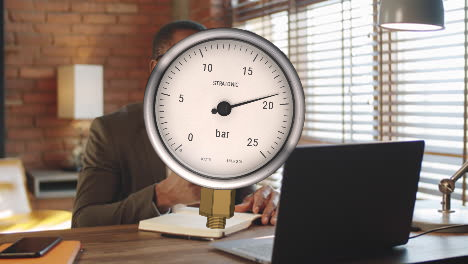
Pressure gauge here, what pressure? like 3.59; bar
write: 19; bar
